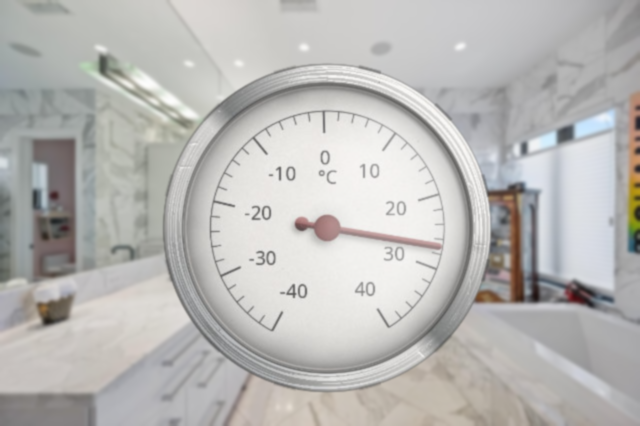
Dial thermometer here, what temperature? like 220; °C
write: 27; °C
